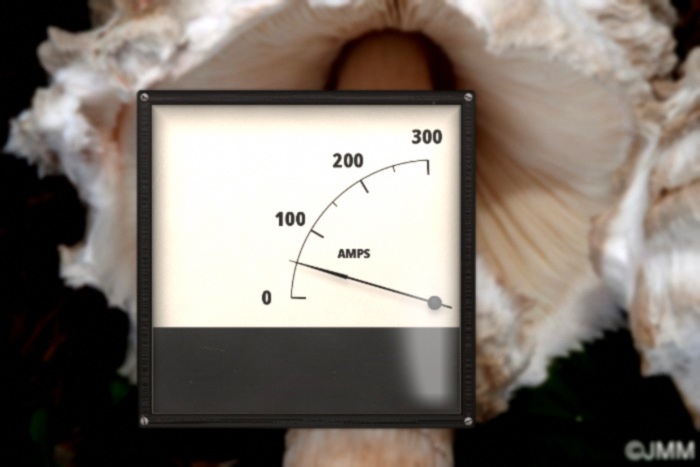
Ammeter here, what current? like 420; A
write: 50; A
